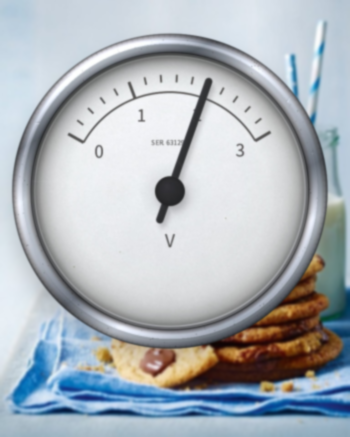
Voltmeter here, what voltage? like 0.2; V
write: 2; V
